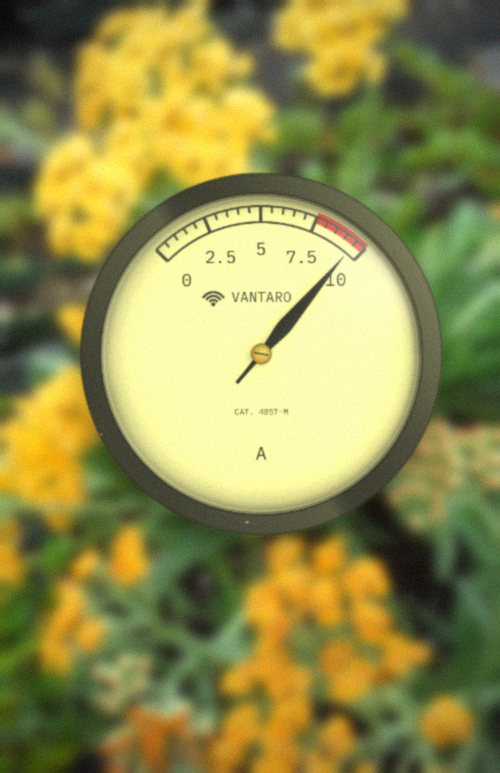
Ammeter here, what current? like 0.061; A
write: 9.5; A
